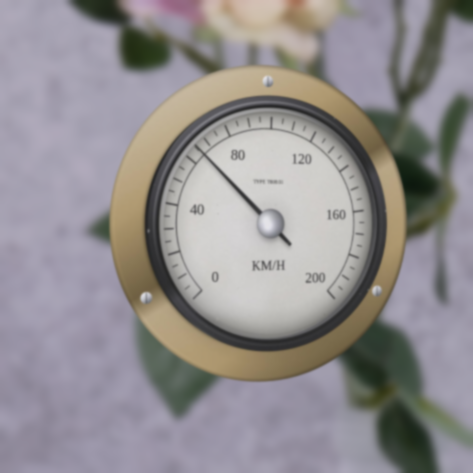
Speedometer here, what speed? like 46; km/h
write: 65; km/h
